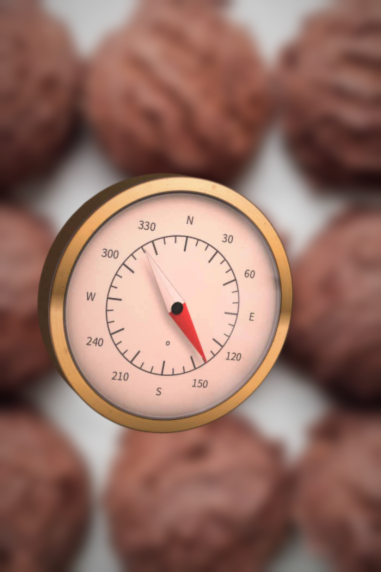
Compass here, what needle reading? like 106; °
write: 140; °
